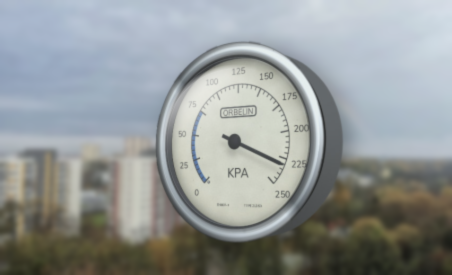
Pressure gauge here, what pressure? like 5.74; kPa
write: 230; kPa
